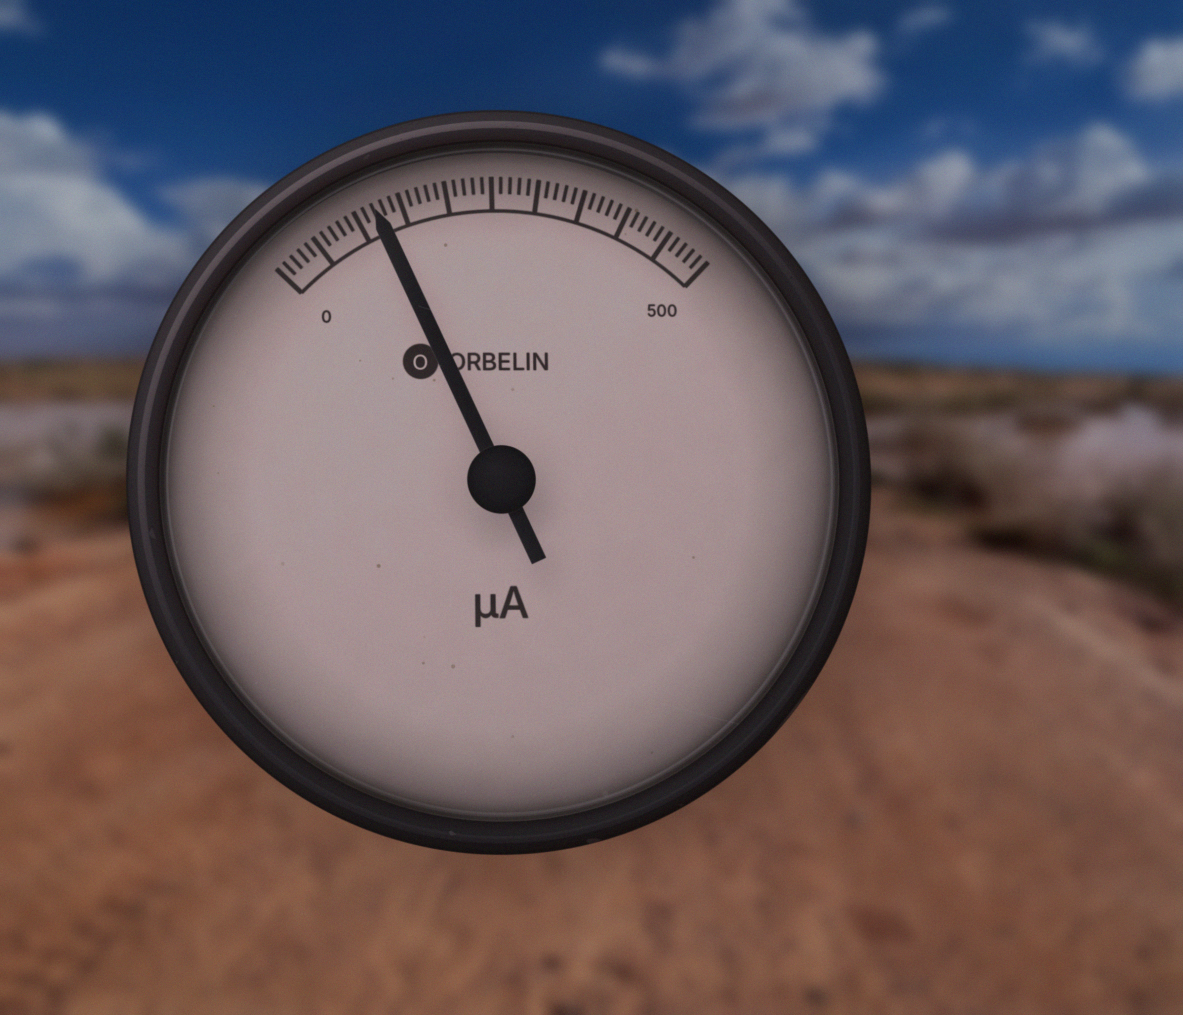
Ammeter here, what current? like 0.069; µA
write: 120; µA
